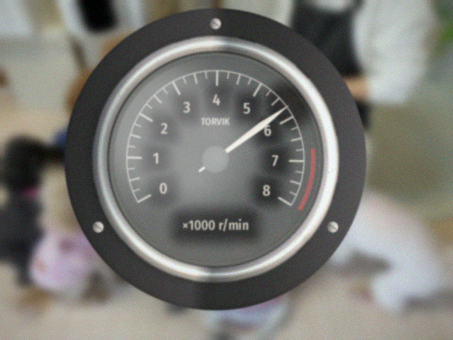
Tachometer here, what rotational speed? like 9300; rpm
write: 5750; rpm
